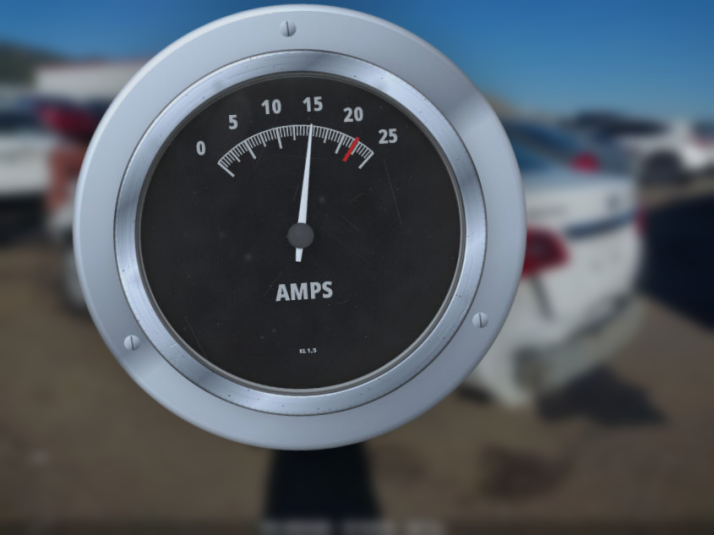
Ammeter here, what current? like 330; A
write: 15; A
